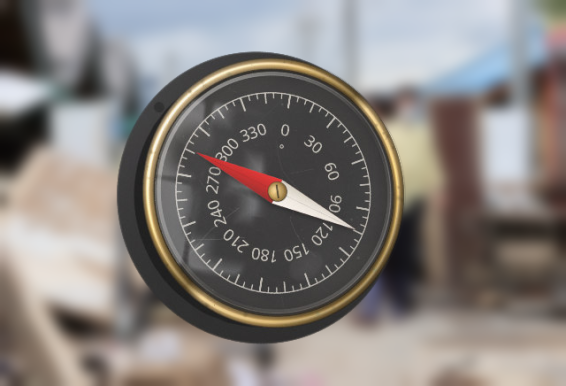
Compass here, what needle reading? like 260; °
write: 285; °
